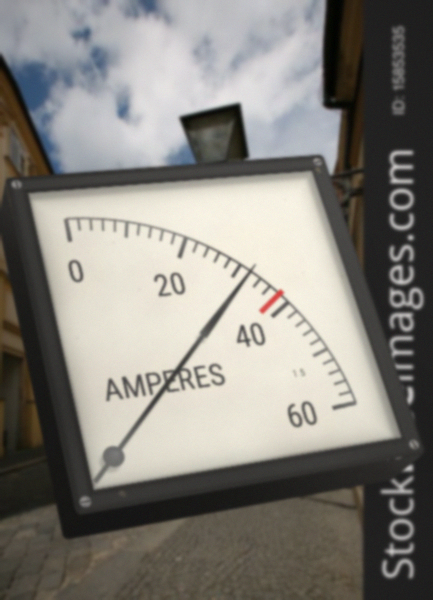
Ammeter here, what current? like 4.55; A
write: 32; A
